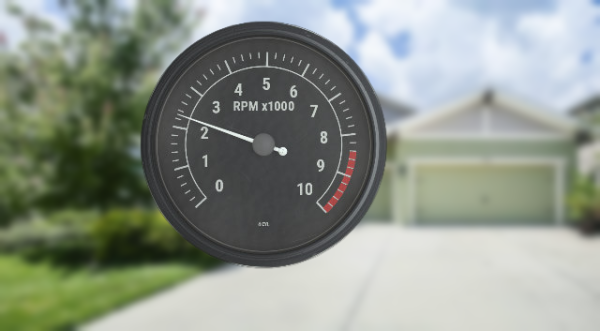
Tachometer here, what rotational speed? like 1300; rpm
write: 2300; rpm
